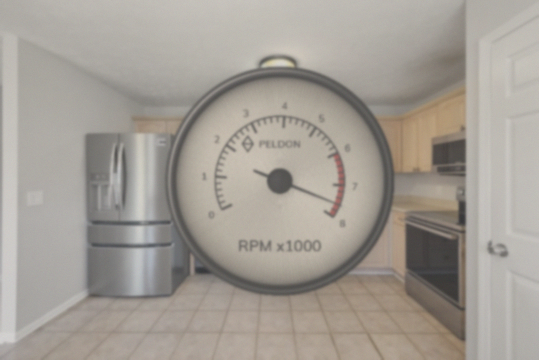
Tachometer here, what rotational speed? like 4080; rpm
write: 7600; rpm
